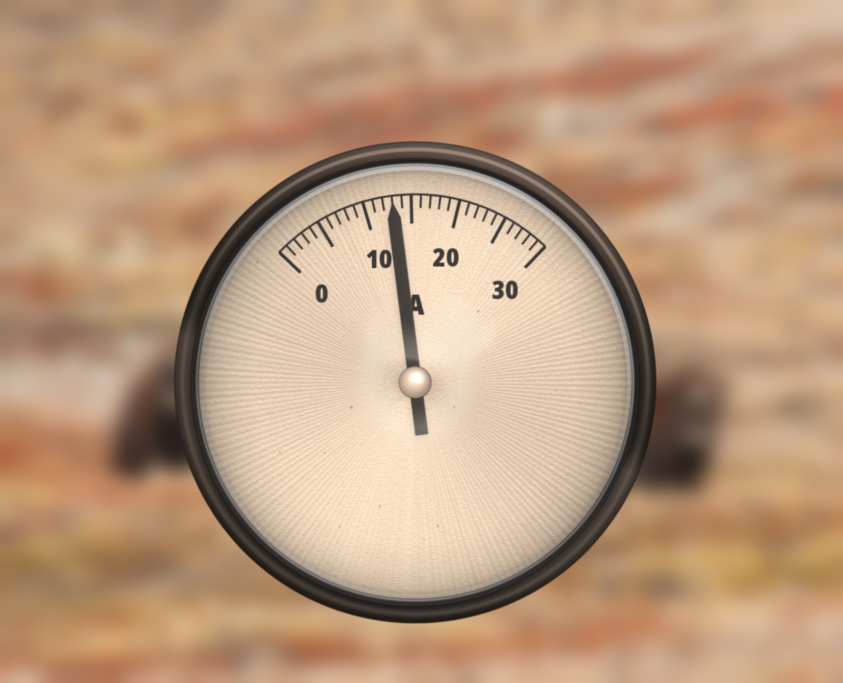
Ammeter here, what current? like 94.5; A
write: 13; A
